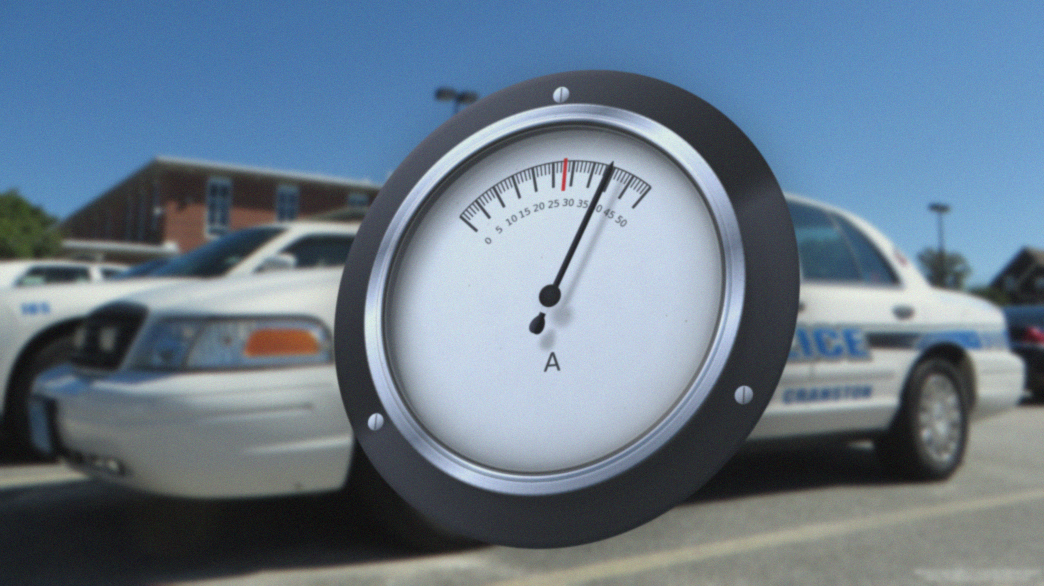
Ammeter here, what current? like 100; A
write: 40; A
